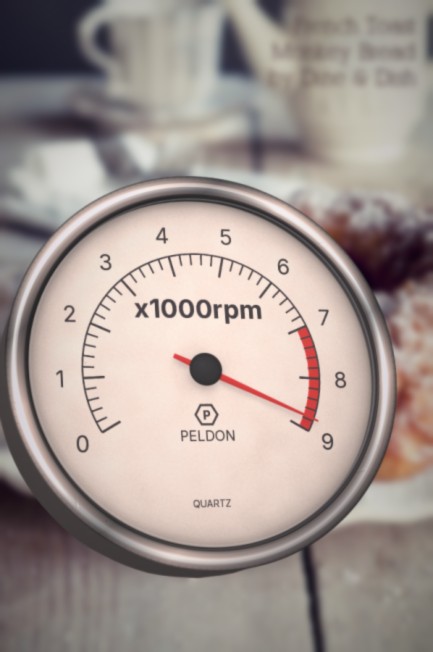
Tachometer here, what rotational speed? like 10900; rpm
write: 8800; rpm
